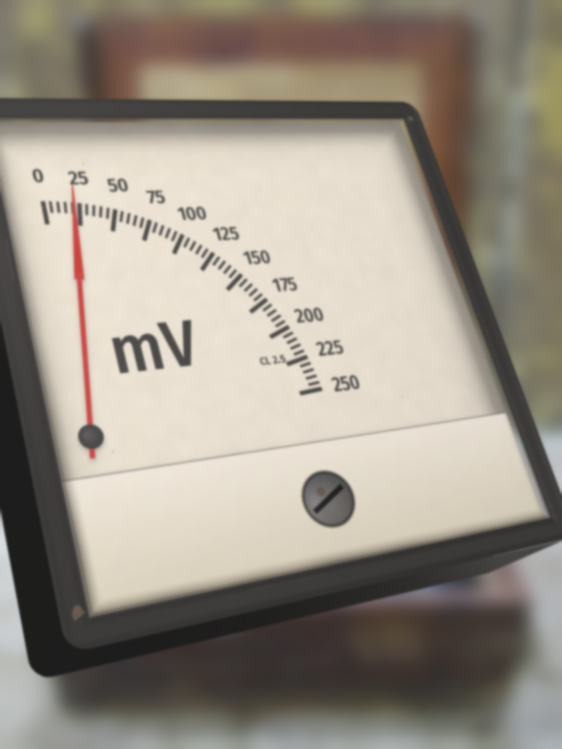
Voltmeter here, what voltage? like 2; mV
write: 20; mV
